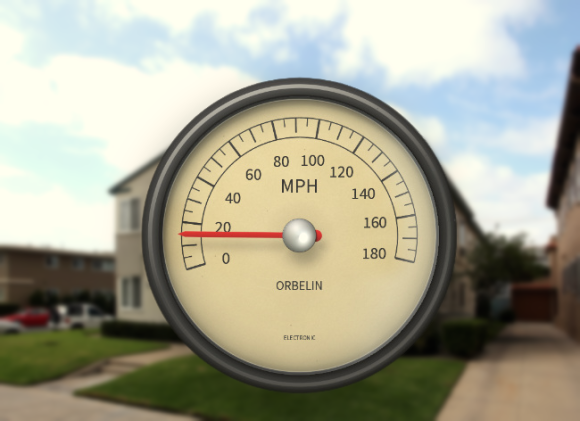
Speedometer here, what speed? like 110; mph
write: 15; mph
